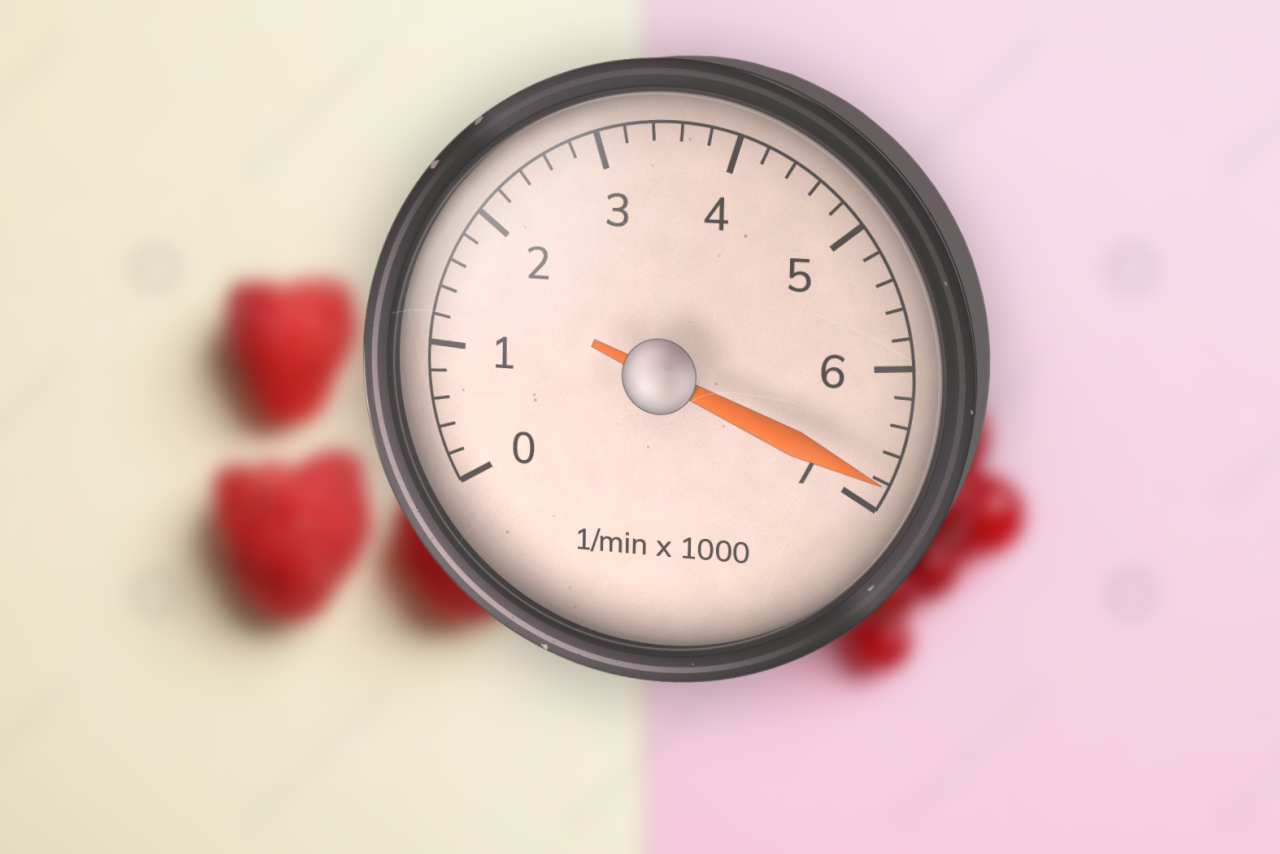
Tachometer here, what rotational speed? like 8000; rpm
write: 6800; rpm
